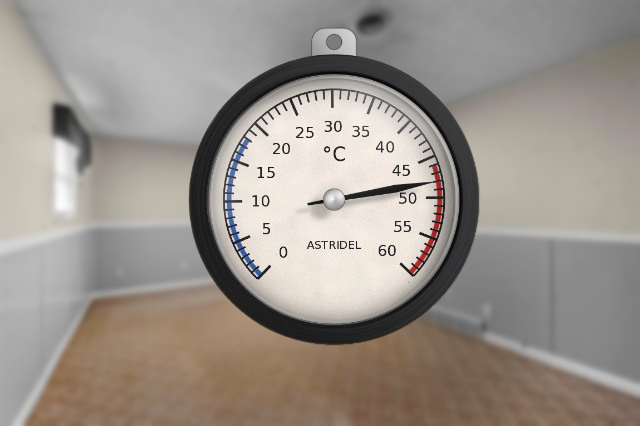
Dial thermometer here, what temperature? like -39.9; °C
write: 48; °C
